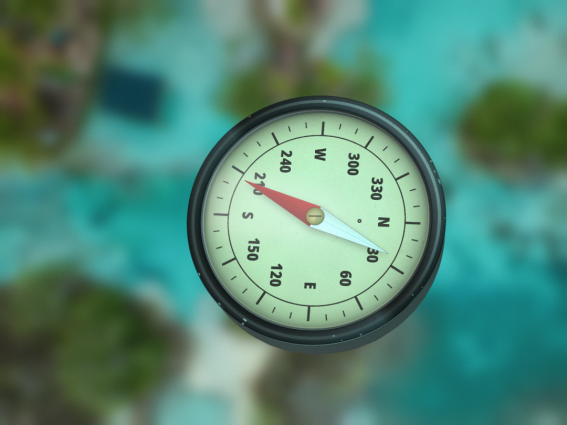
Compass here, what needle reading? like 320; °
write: 205; °
